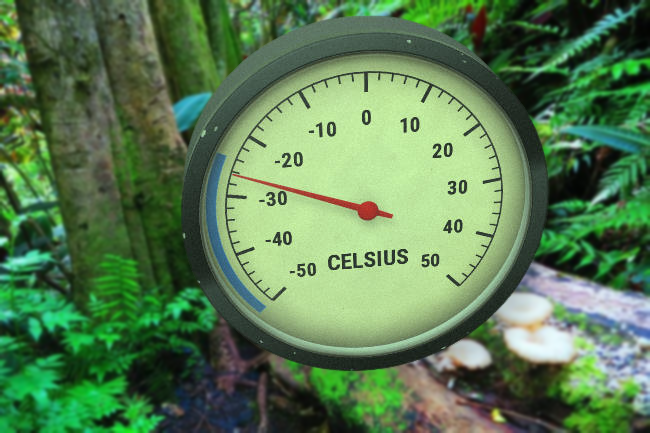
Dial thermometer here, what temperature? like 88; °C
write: -26; °C
